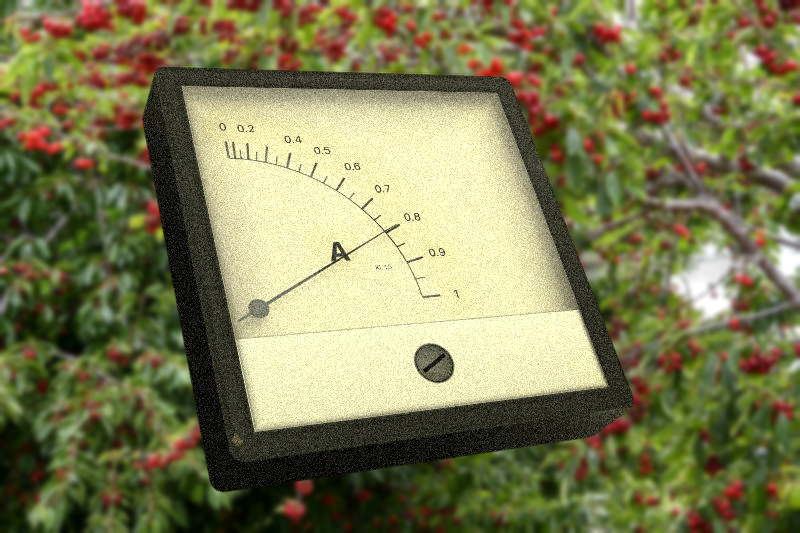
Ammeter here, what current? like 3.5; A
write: 0.8; A
